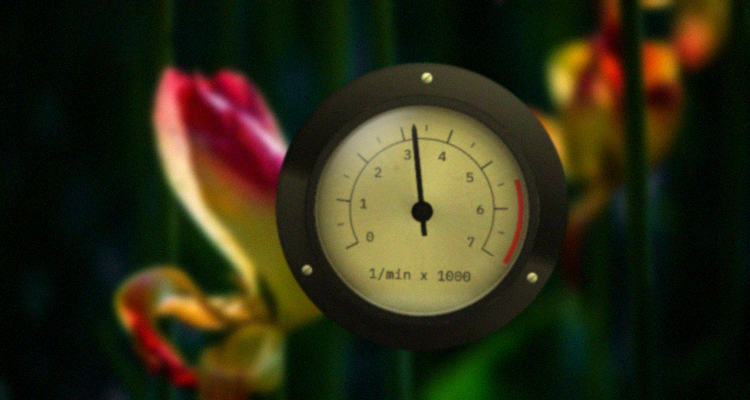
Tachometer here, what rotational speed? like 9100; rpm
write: 3250; rpm
